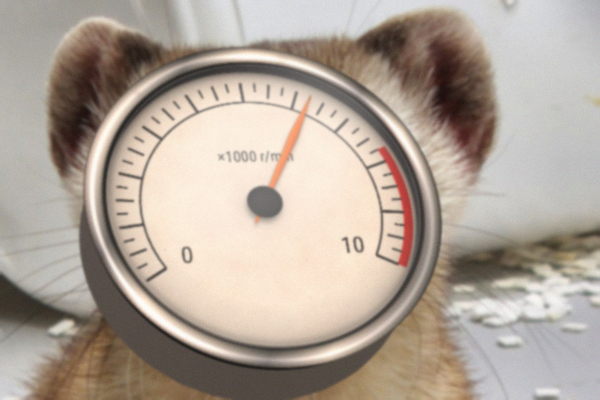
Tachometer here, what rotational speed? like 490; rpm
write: 6250; rpm
